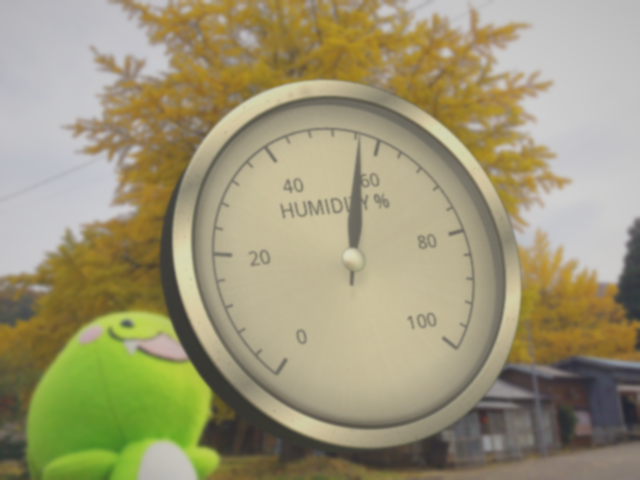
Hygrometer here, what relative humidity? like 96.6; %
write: 56; %
